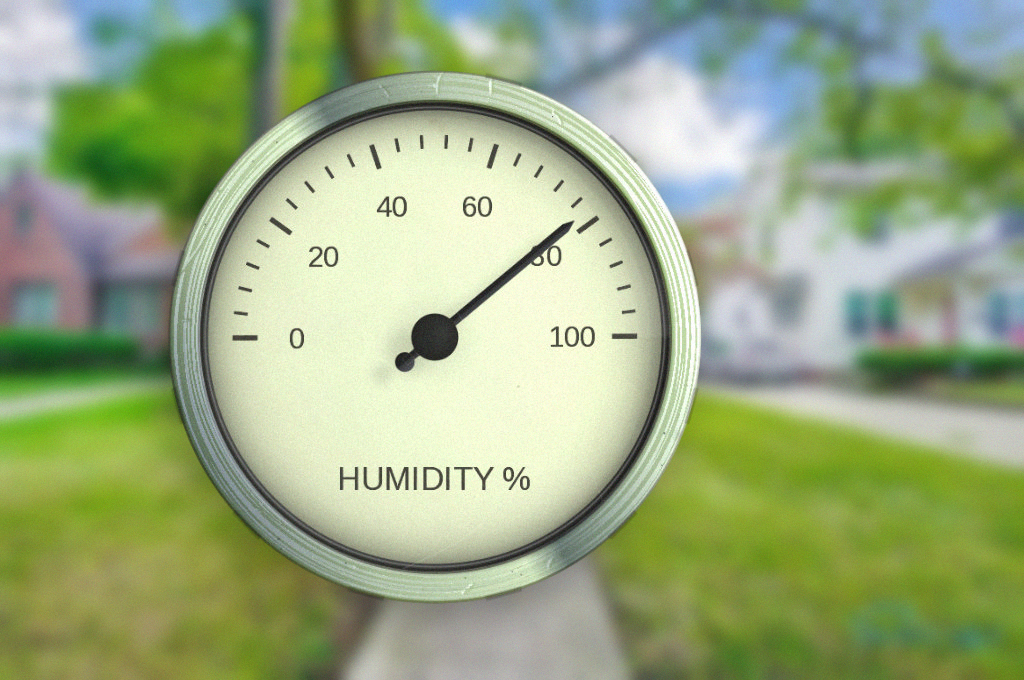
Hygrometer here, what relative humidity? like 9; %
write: 78; %
